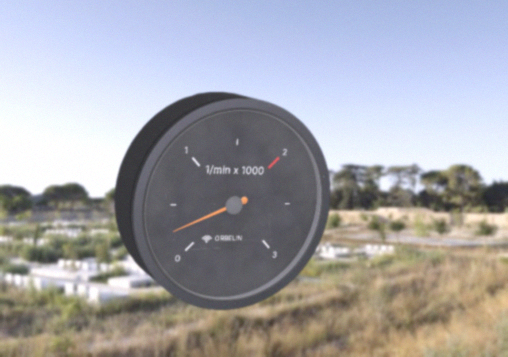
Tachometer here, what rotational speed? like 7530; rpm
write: 250; rpm
